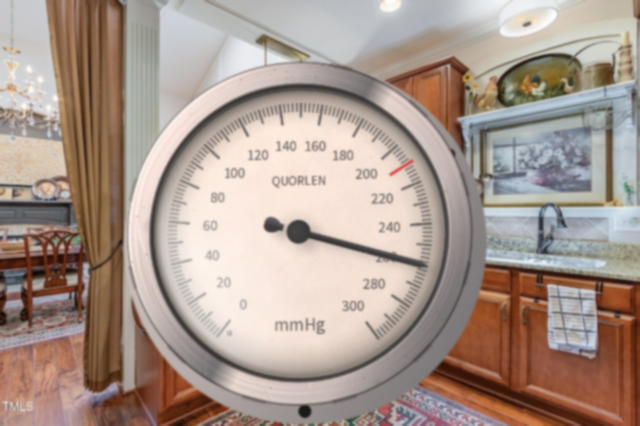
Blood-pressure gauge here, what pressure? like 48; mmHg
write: 260; mmHg
